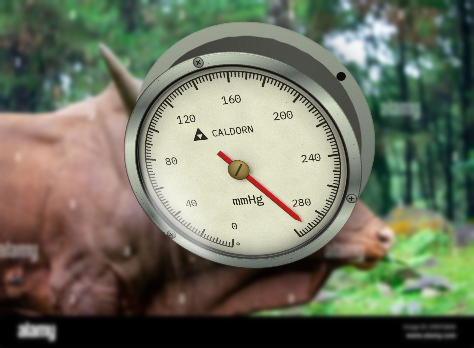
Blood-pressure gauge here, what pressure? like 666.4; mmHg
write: 290; mmHg
